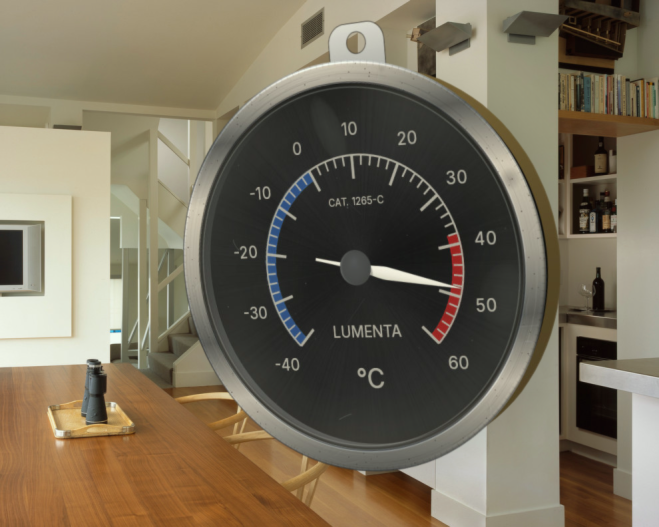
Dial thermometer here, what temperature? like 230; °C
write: 48; °C
